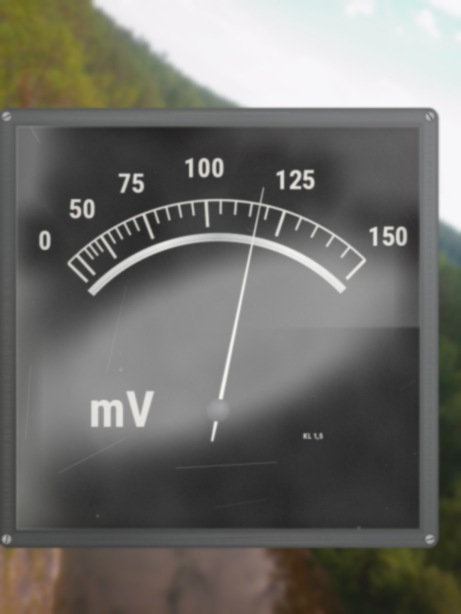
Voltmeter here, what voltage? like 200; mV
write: 117.5; mV
